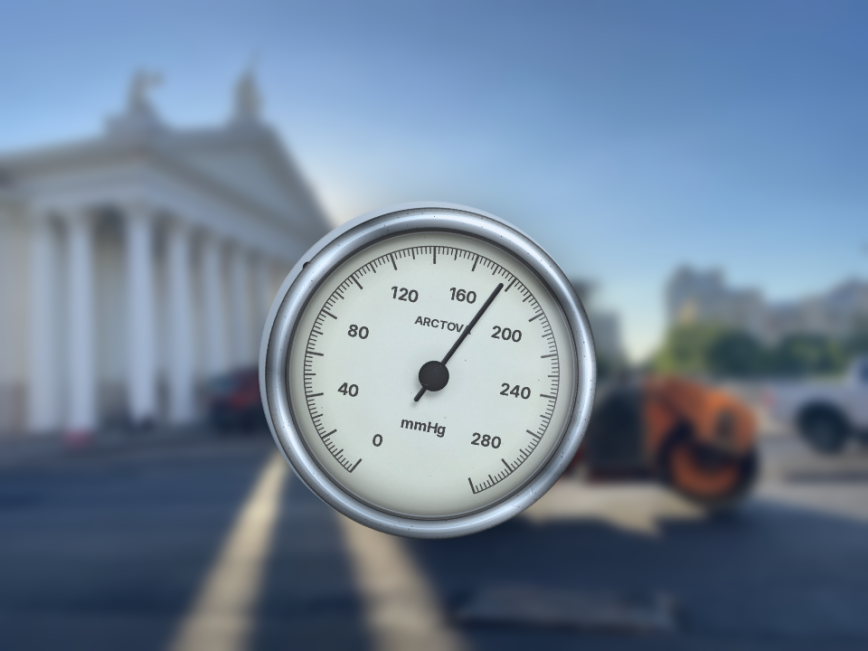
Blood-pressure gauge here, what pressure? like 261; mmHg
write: 176; mmHg
